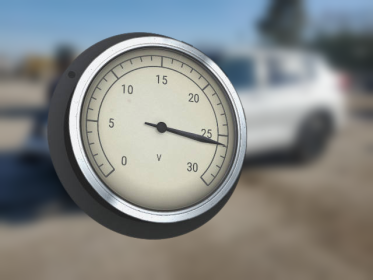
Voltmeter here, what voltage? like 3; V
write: 26; V
